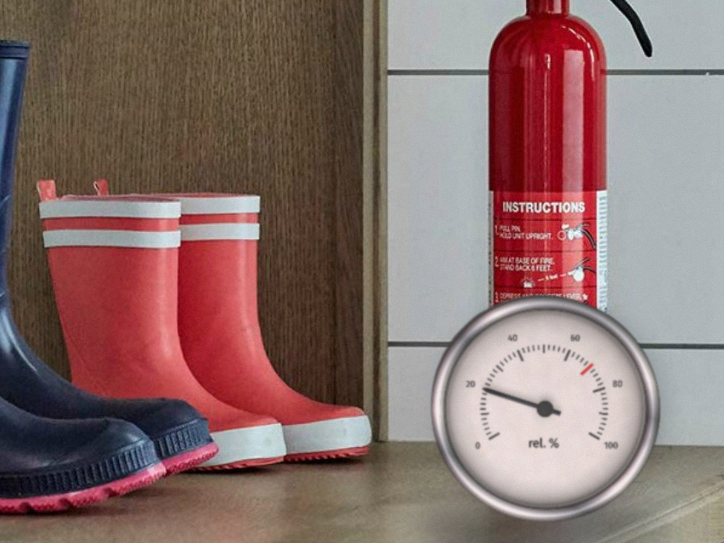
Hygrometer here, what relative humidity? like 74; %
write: 20; %
